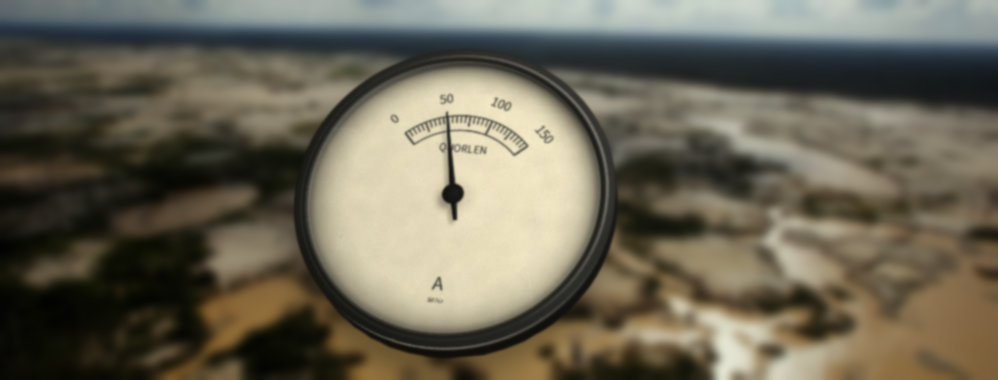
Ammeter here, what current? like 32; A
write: 50; A
